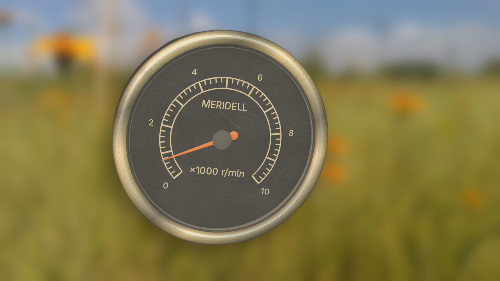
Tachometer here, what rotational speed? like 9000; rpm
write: 800; rpm
